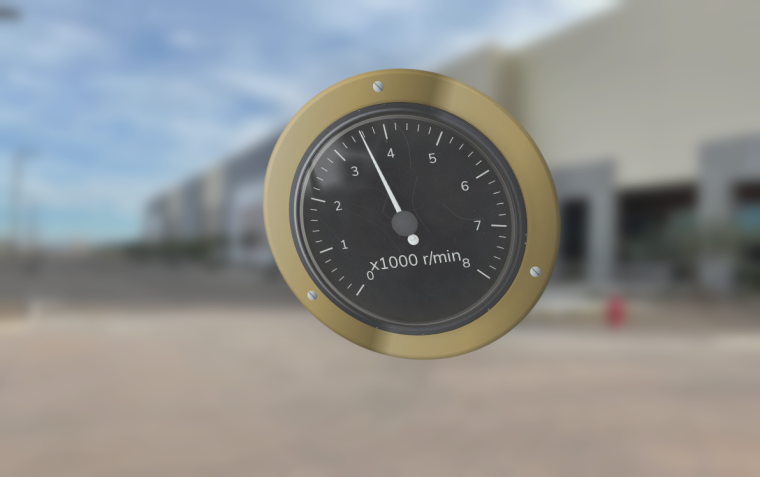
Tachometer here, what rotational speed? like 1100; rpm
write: 3600; rpm
